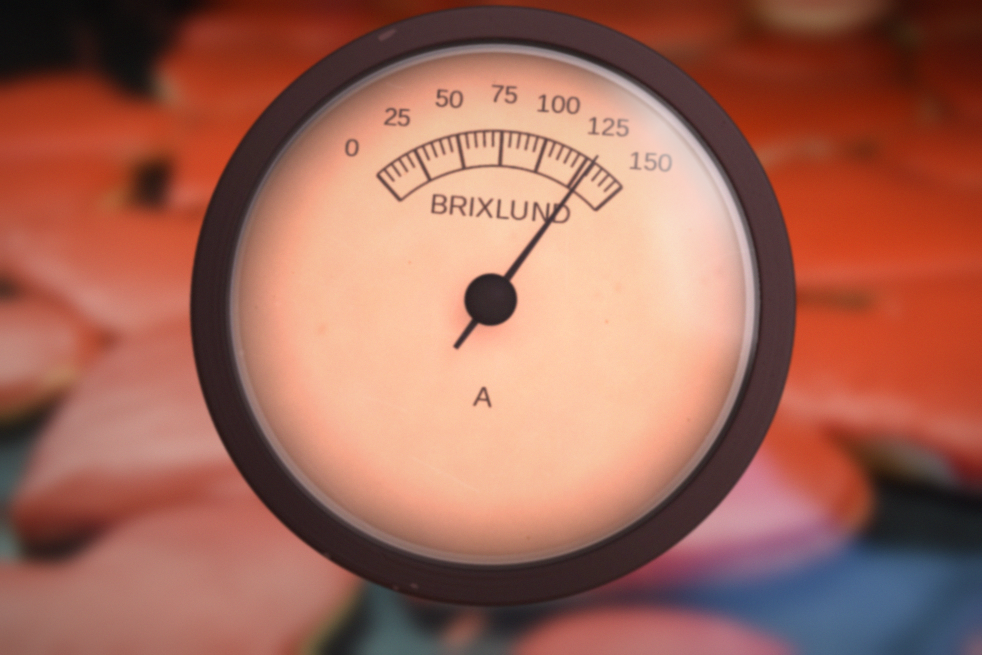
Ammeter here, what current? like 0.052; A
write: 130; A
